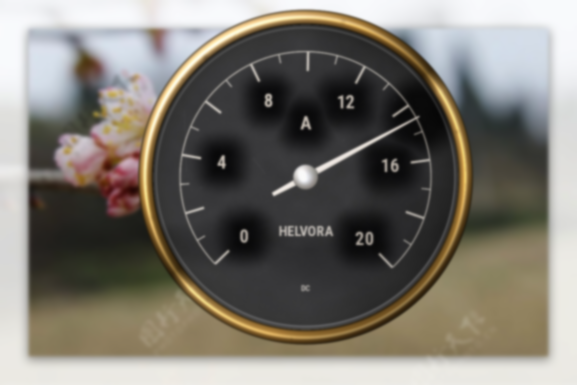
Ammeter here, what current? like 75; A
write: 14.5; A
